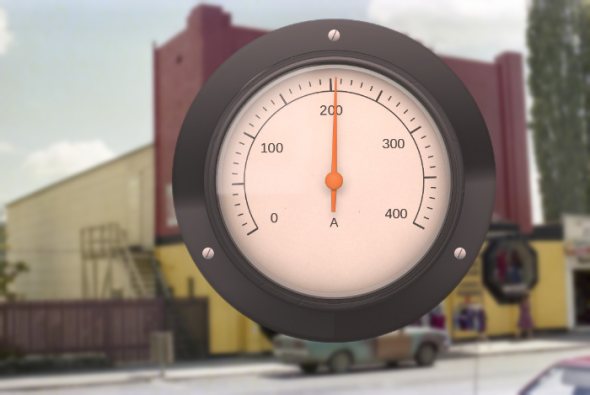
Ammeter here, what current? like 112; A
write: 205; A
